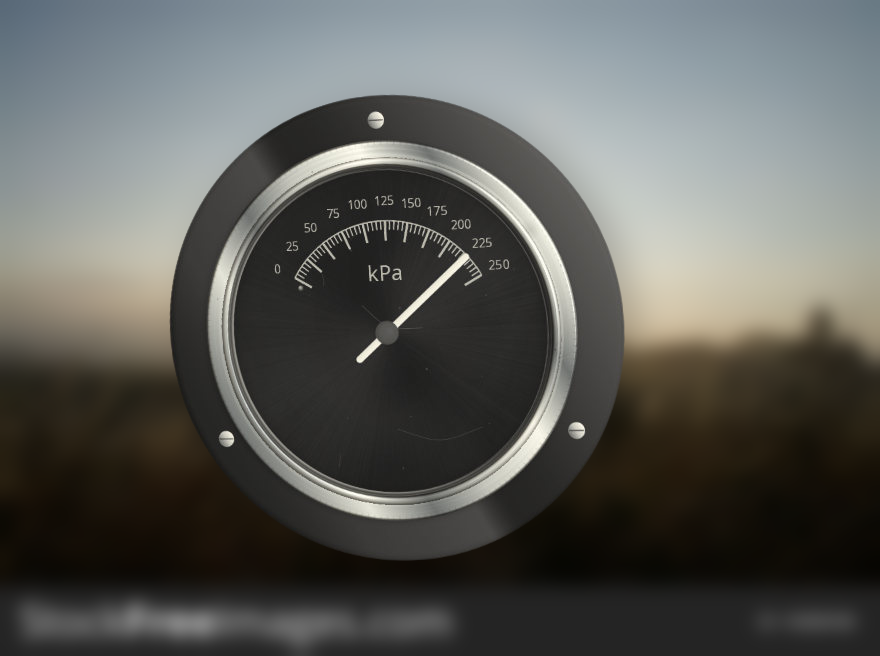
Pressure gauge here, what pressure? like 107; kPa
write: 225; kPa
